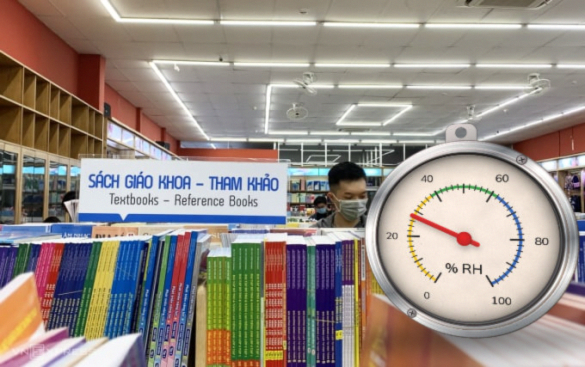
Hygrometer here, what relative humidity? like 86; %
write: 28; %
